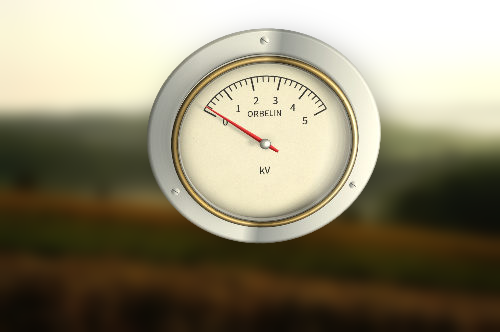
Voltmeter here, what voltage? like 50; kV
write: 0.2; kV
